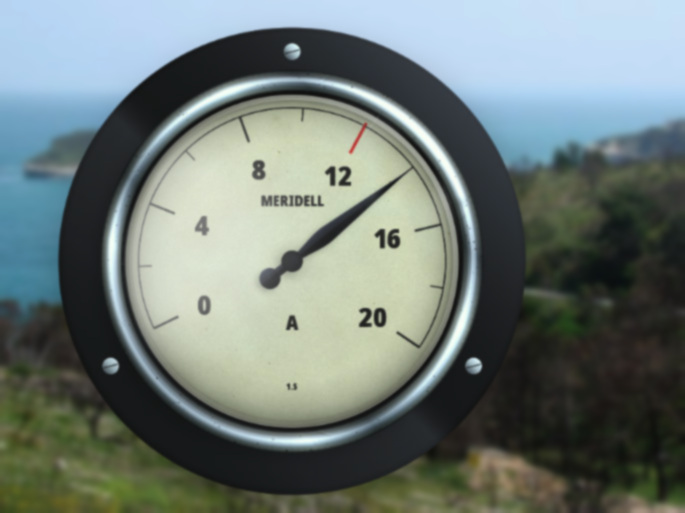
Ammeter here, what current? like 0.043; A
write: 14; A
